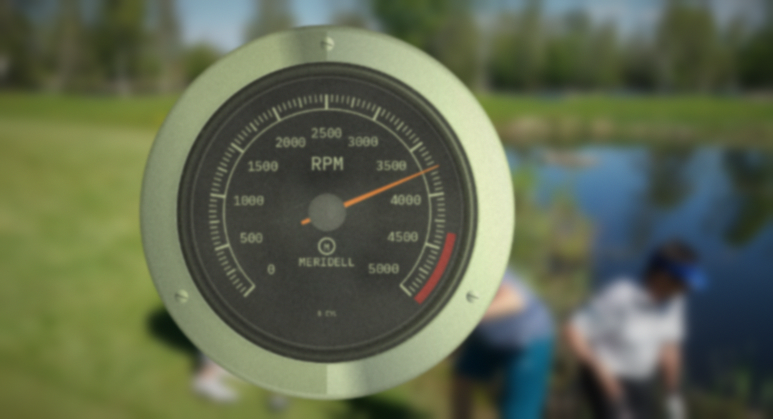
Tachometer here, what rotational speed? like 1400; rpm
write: 3750; rpm
